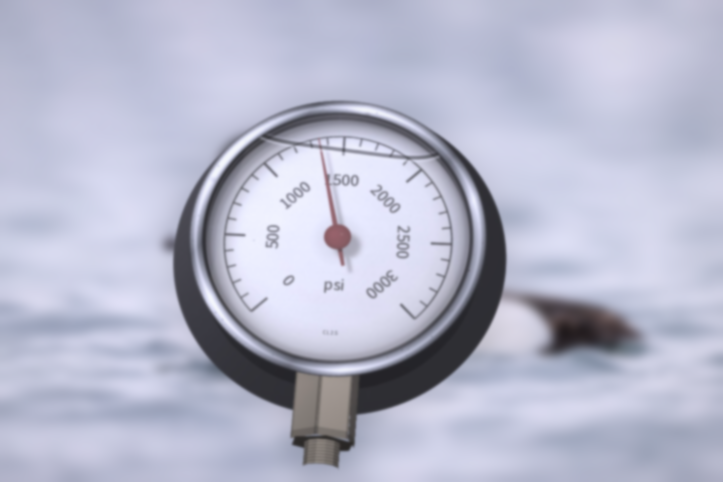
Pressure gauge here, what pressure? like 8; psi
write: 1350; psi
